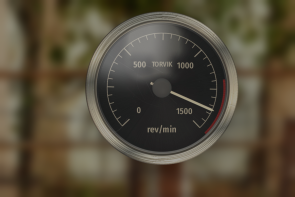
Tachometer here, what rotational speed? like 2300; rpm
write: 1375; rpm
